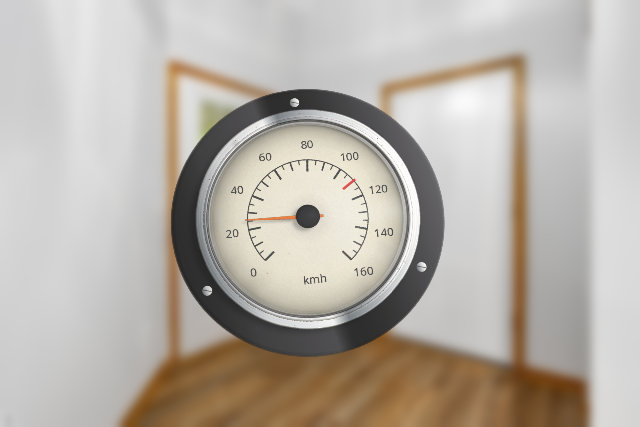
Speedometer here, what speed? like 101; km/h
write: 25; km/h
